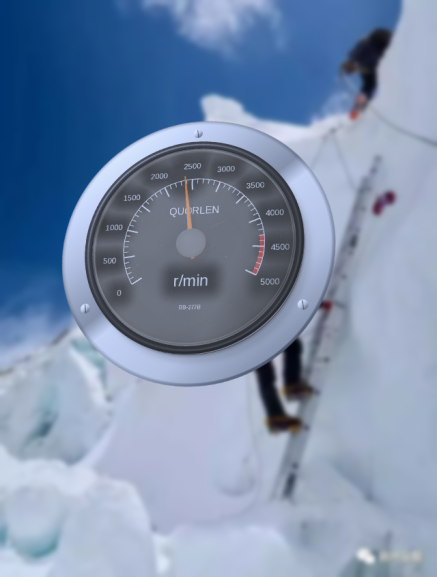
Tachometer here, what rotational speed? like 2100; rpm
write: 2400; rpm
